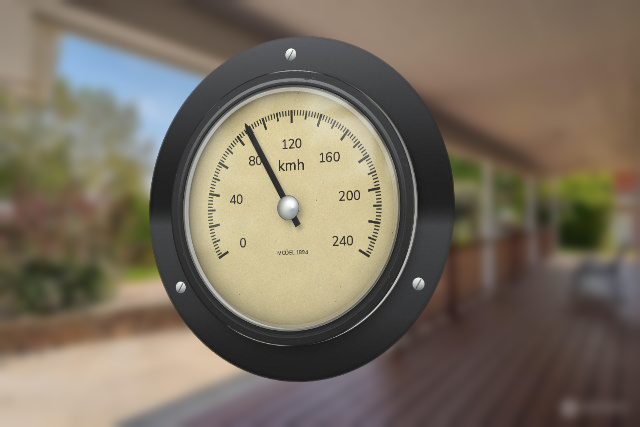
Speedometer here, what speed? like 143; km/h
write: 90; km/h
